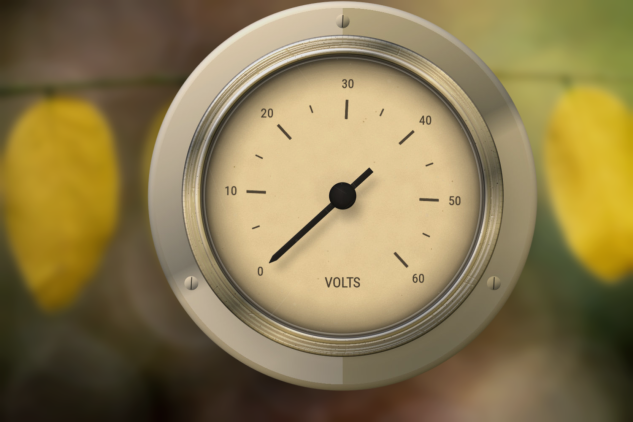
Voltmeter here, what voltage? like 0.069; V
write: 0; V
